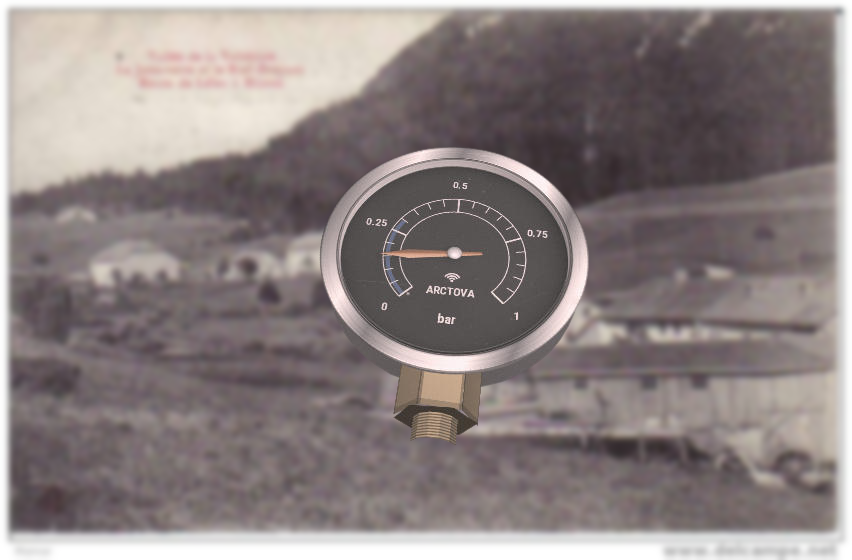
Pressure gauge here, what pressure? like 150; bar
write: 0.15; bar
